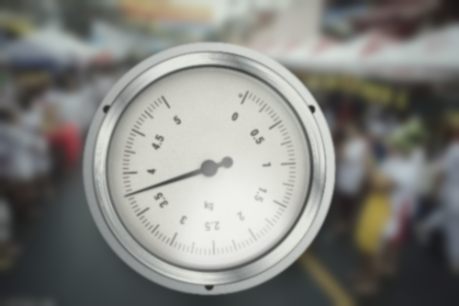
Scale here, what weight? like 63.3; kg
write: 3.75; kg
